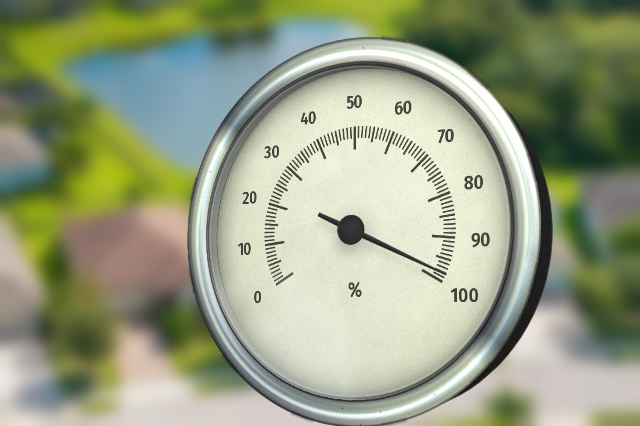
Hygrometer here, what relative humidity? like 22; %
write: 98; %
